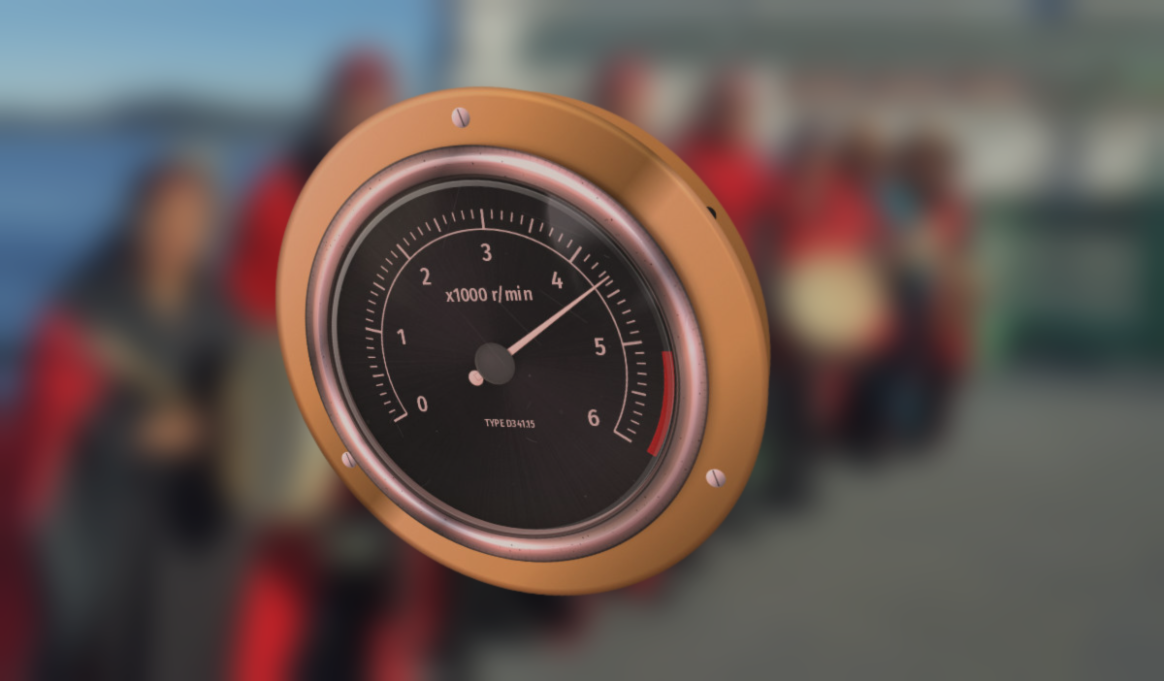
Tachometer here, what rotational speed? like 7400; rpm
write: 4350; rpm
